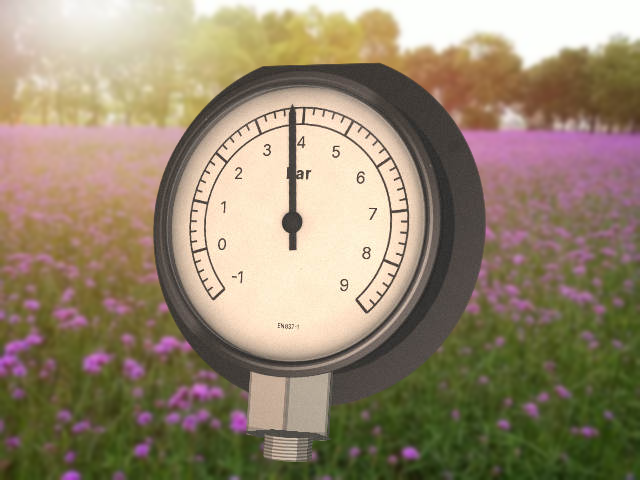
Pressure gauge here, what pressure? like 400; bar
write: 3.8; bar
